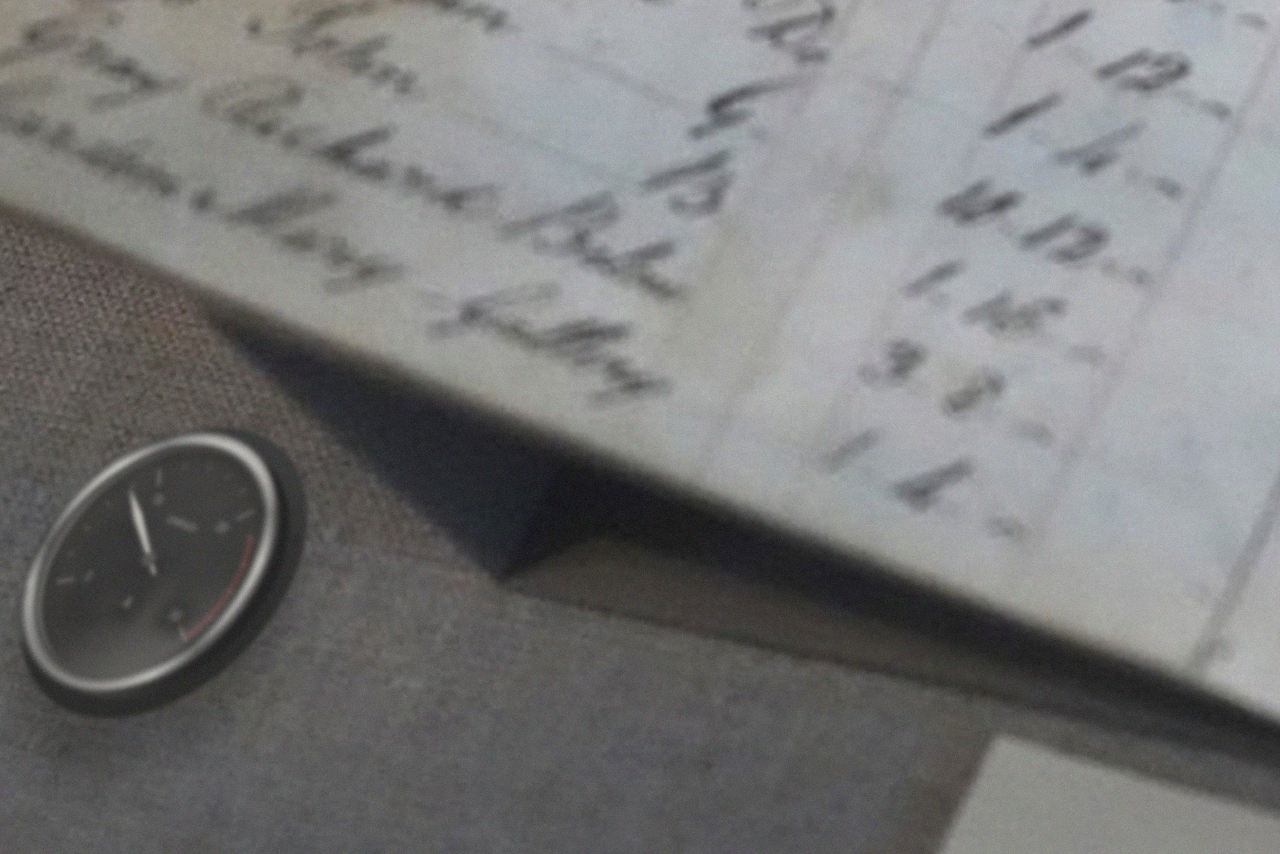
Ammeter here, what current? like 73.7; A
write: 8; A
